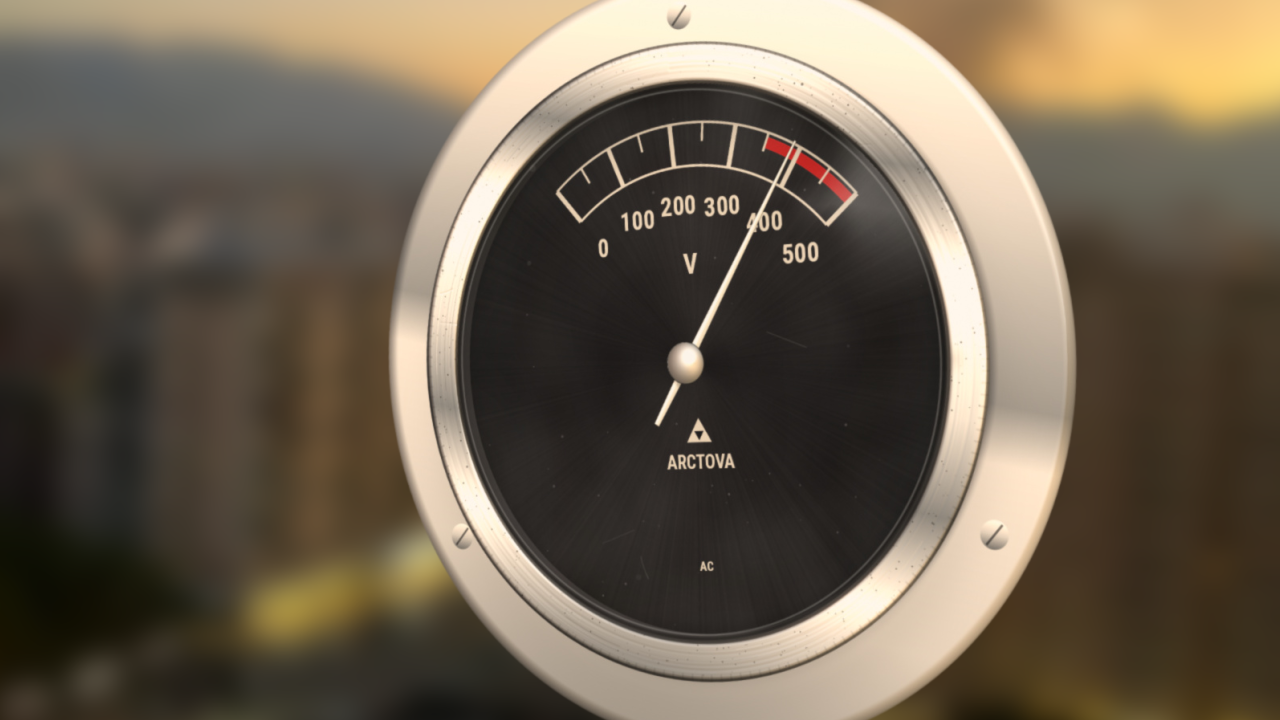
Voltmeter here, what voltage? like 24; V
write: 400; V
